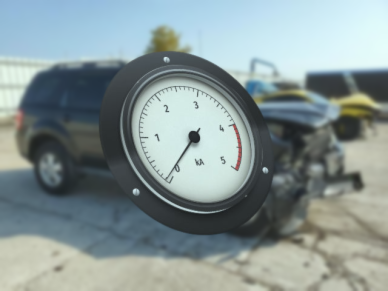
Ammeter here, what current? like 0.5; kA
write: 0.1; kA
